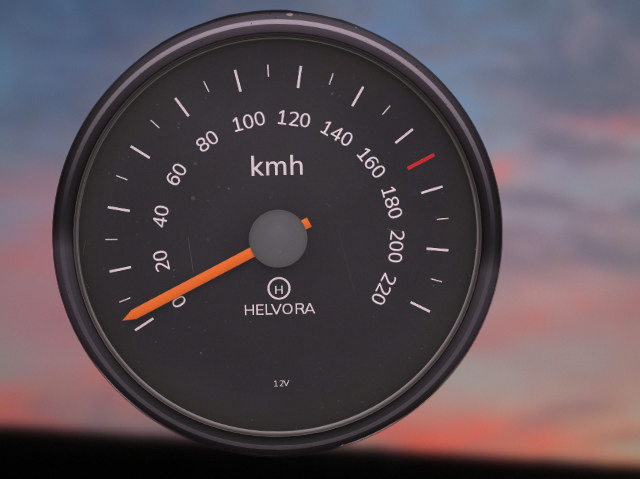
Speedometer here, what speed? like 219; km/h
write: 5; km/h
